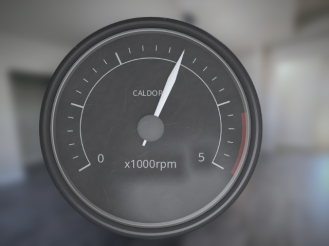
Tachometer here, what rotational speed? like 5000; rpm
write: 3000; rpm
